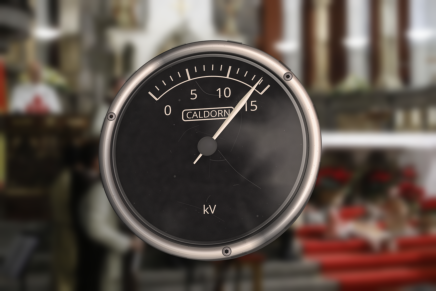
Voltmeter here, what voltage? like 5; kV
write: 14; kV
